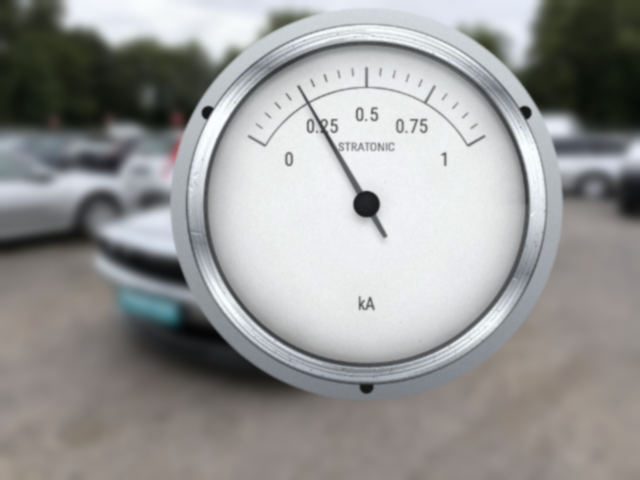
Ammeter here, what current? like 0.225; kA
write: 0.25; kA
